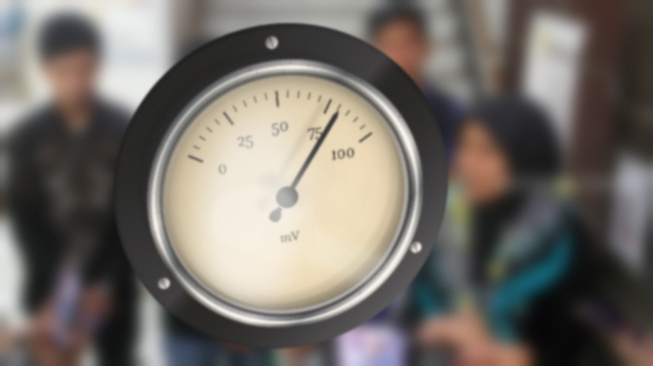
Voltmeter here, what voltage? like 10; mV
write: 80; mV
